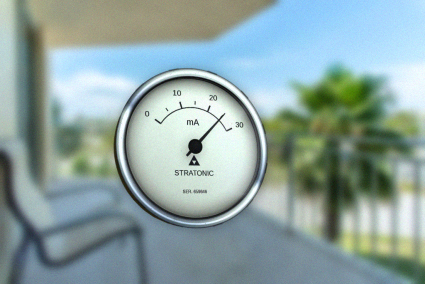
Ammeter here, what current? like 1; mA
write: 25; mA
